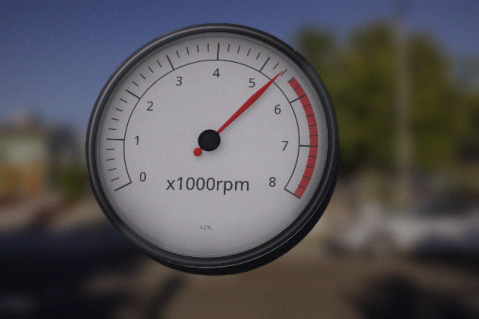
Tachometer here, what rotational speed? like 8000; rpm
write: 5400; rpm
